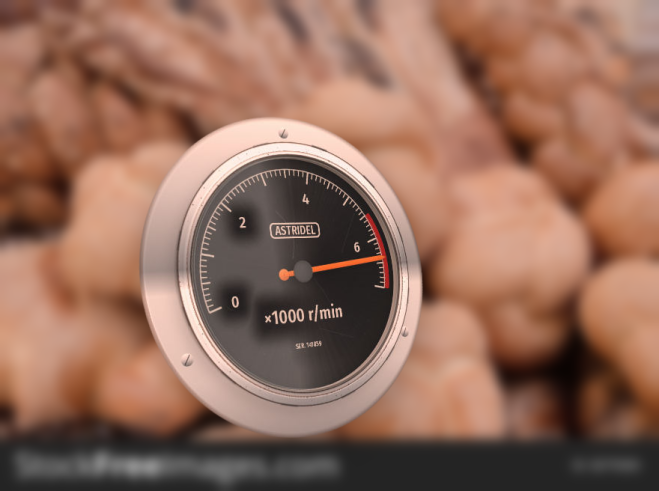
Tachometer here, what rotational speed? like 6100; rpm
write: 6400; rpm
